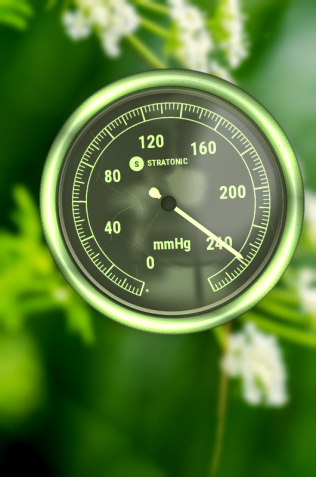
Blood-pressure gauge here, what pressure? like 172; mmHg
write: 238; mmHg
